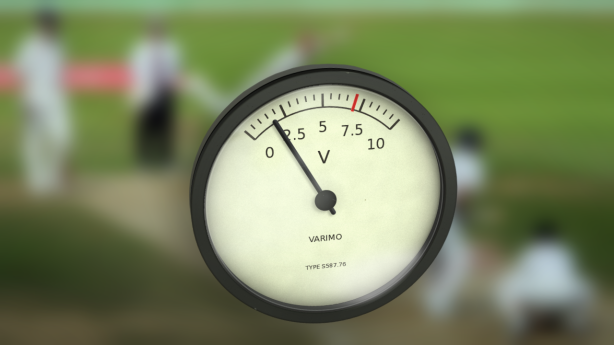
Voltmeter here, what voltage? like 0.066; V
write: 1.75; V
